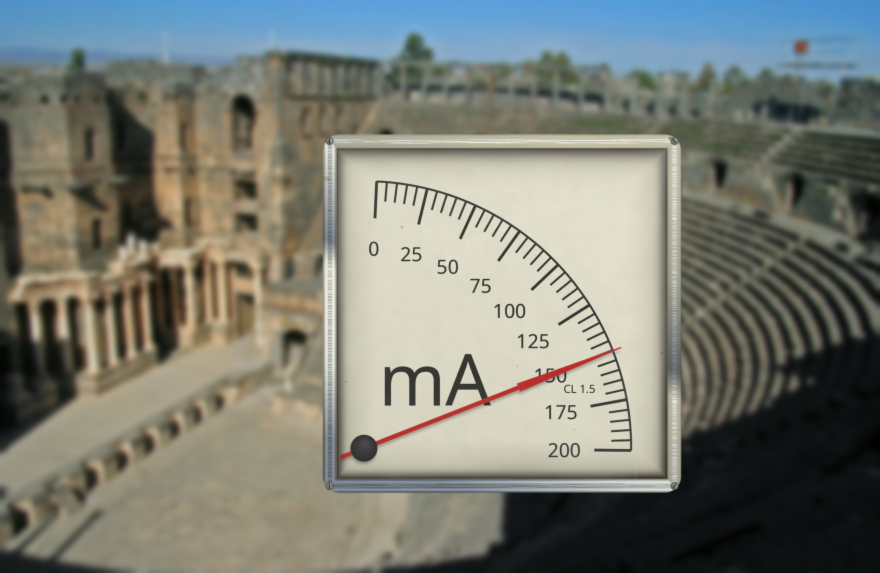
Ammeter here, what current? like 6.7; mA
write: 150; mA
